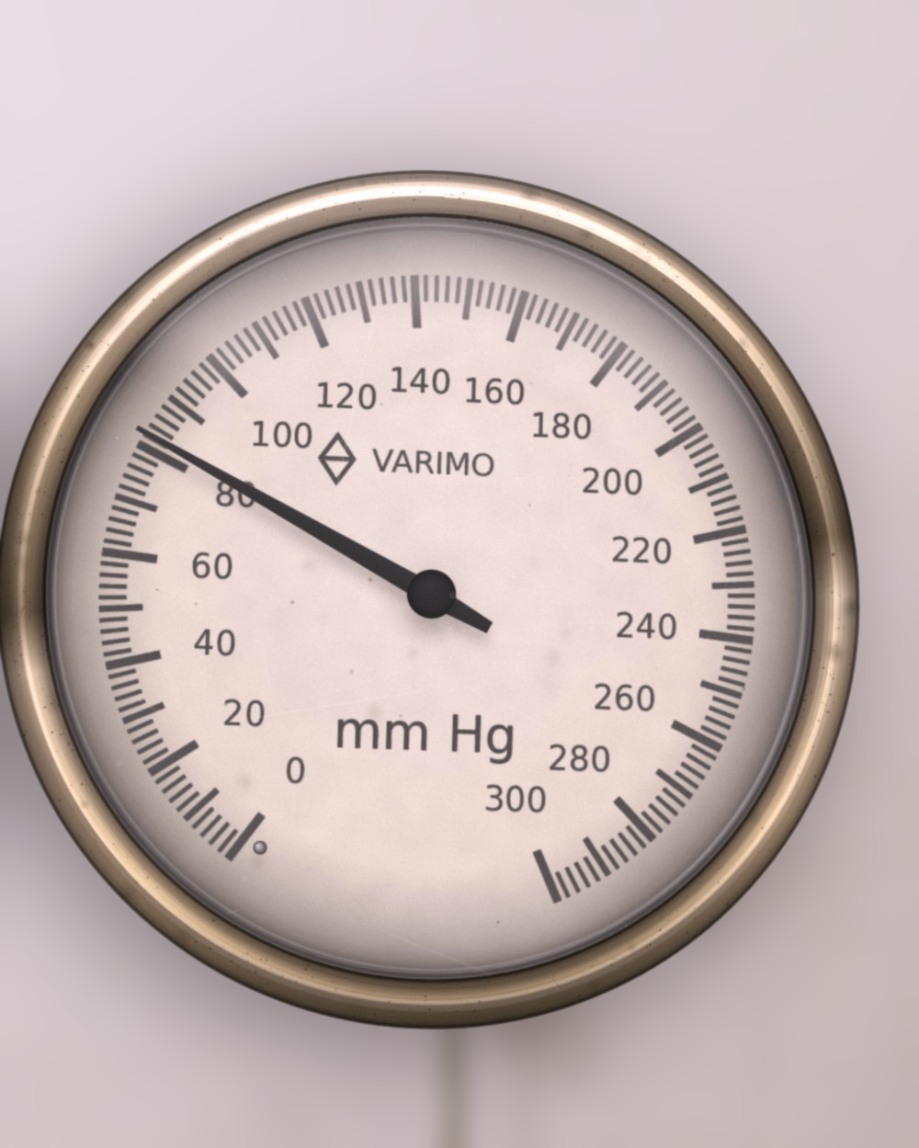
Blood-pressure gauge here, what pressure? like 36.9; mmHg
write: 82; mmHg
